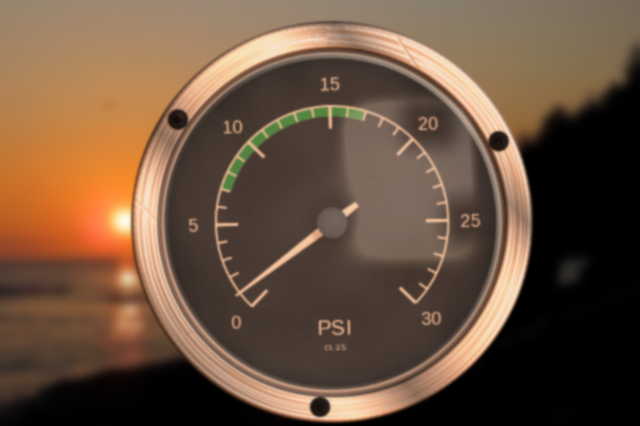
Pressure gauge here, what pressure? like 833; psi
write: 1; psi
